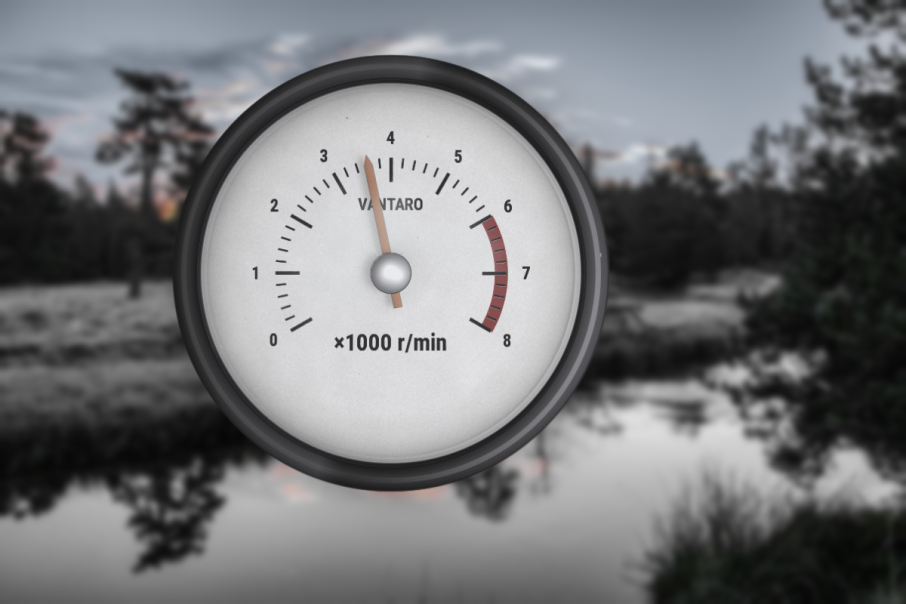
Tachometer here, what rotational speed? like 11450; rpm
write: 3600; rpm
